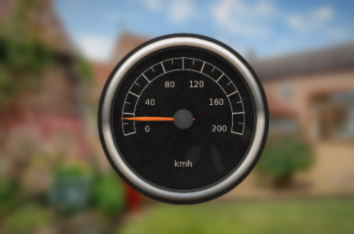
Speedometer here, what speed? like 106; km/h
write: 15; km/h
